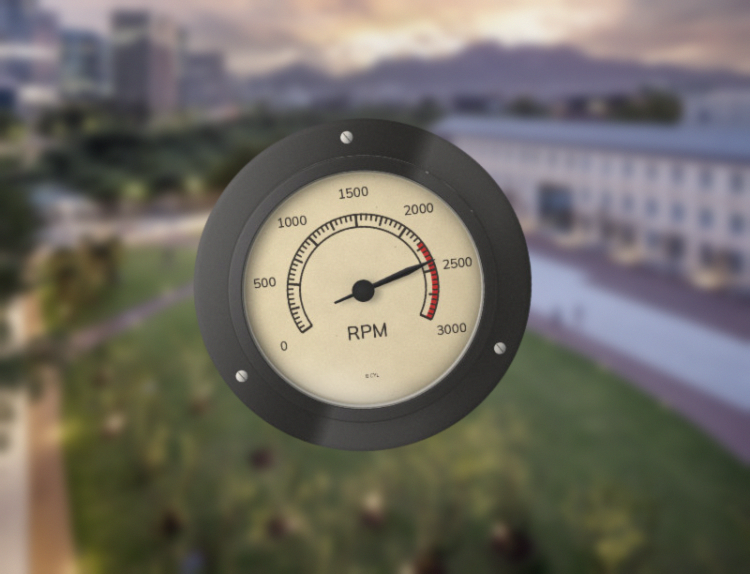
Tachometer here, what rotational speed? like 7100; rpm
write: 2400; rpm
